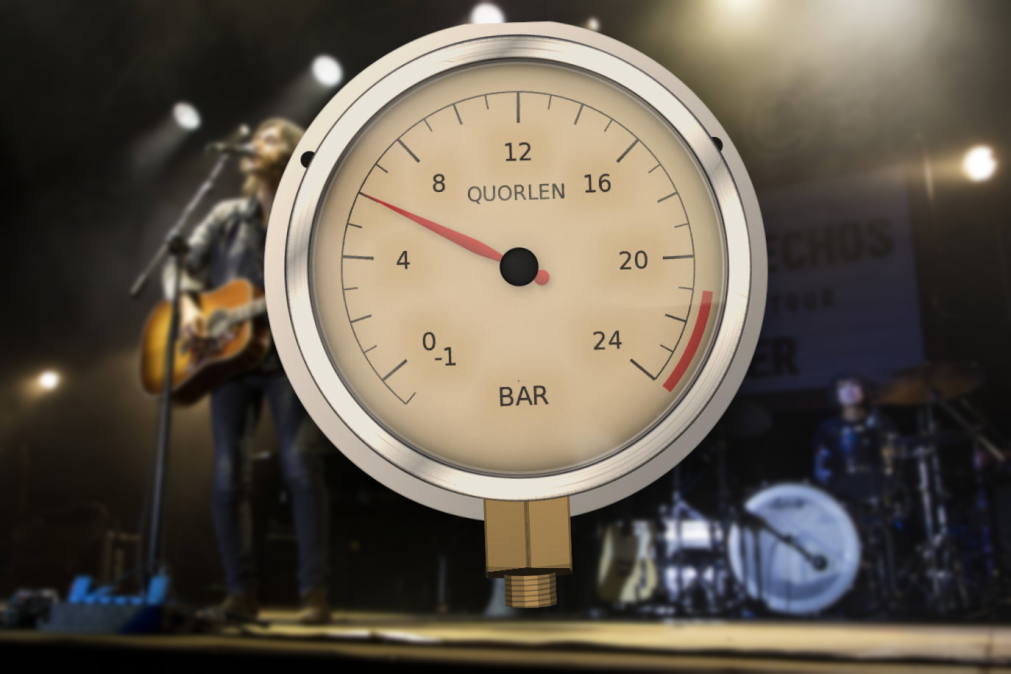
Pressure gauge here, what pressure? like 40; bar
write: 6; bar
